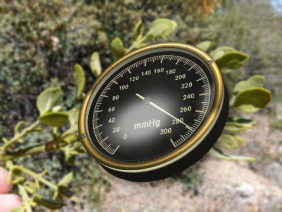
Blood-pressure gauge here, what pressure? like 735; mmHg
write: 280; mmHg
